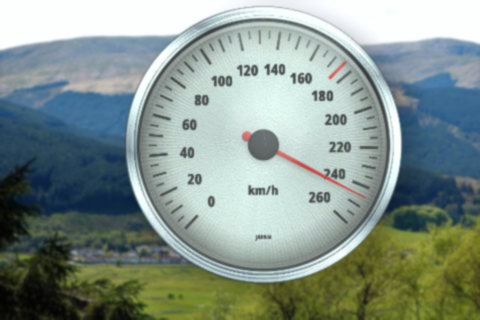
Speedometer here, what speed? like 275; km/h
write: 245; km/h
